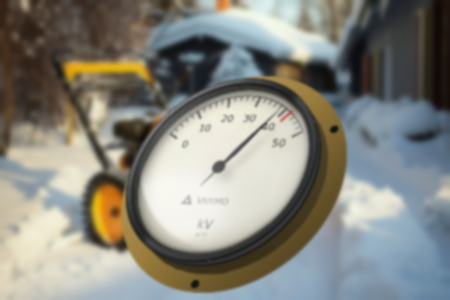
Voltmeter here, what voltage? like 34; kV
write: 40; kV
